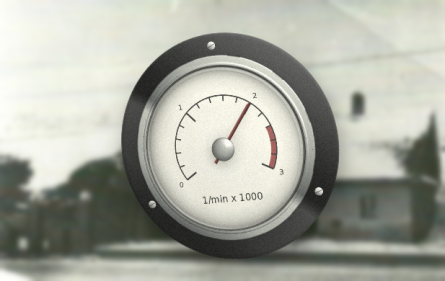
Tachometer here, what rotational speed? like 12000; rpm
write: 2000; rpm
